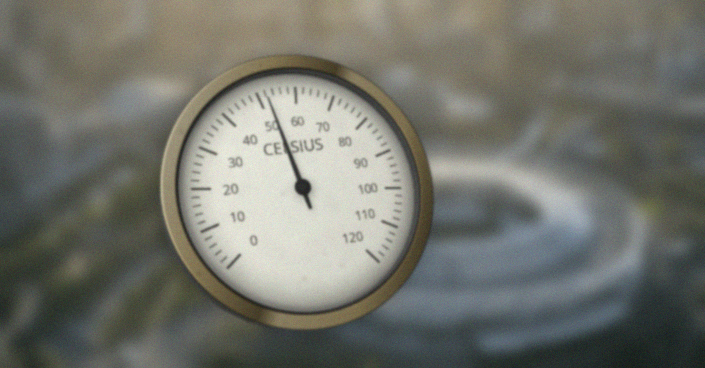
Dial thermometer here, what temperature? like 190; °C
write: 52; °C
